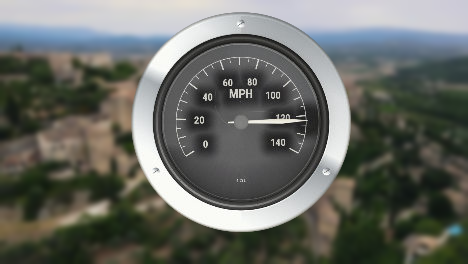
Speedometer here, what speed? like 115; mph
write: 122.5; mph
